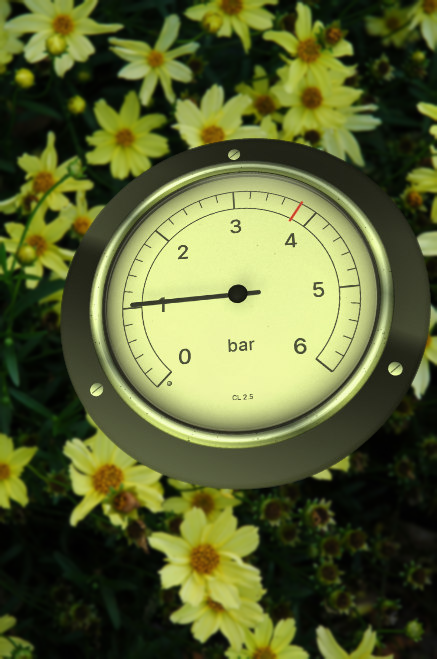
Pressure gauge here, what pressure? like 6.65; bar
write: 1; bar
